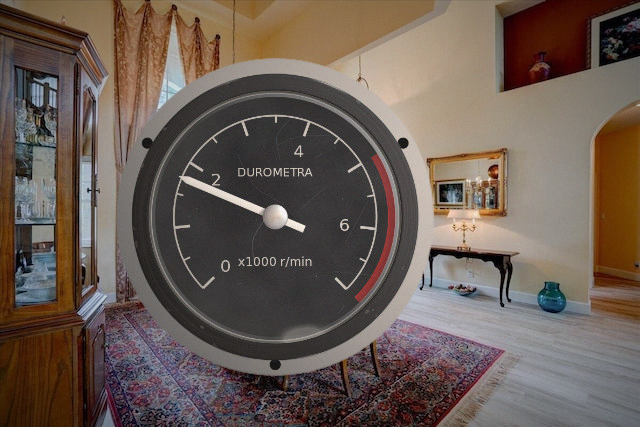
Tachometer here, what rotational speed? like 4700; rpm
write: 1750; rpm
